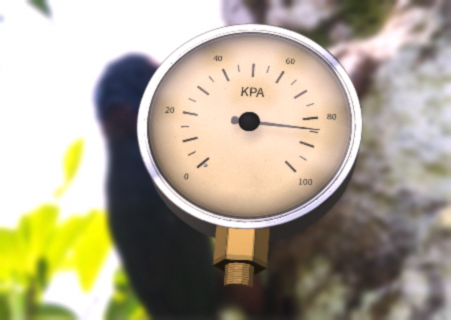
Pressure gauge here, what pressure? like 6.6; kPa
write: 85; kPa
